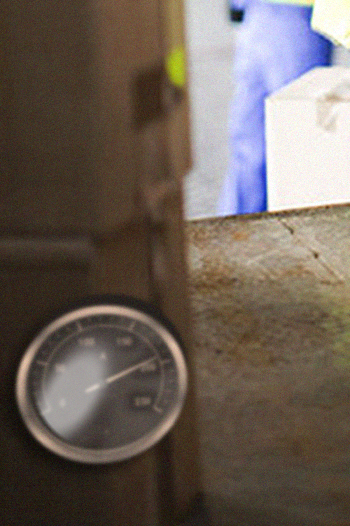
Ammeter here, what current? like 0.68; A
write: 190; A
